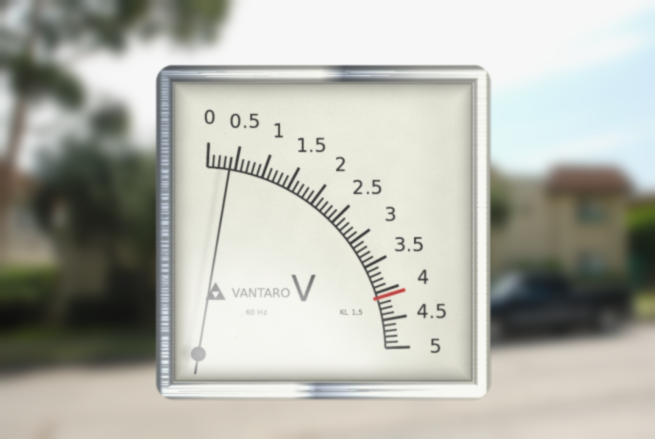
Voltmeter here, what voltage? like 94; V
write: 0.4; V
